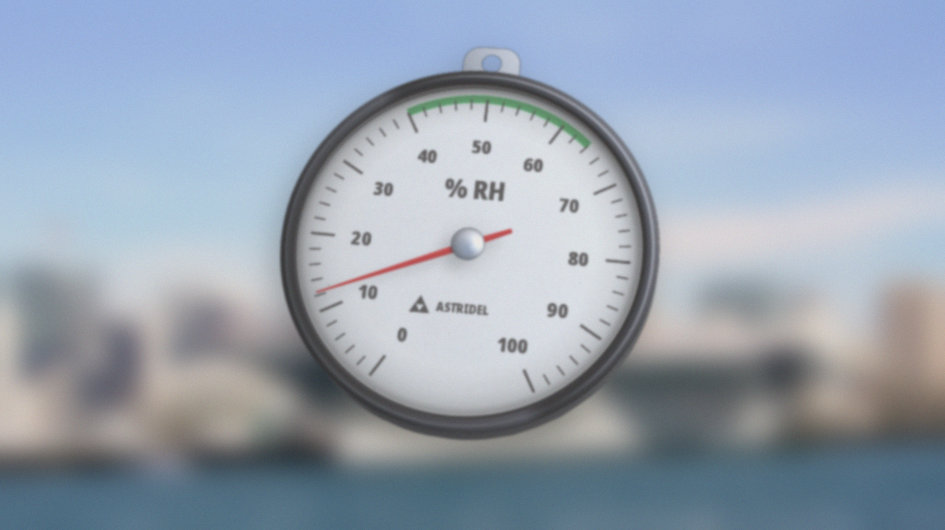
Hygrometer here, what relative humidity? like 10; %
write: 12; %
